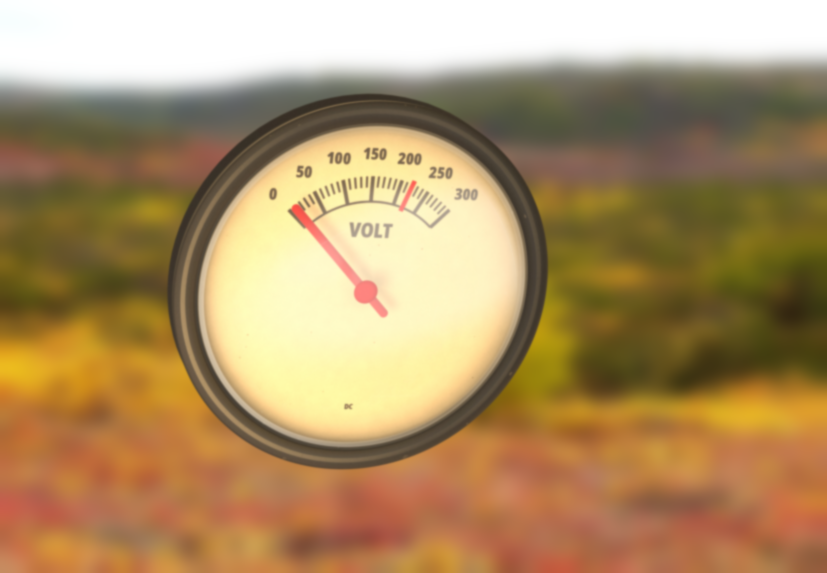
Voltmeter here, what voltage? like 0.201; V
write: 10; V
